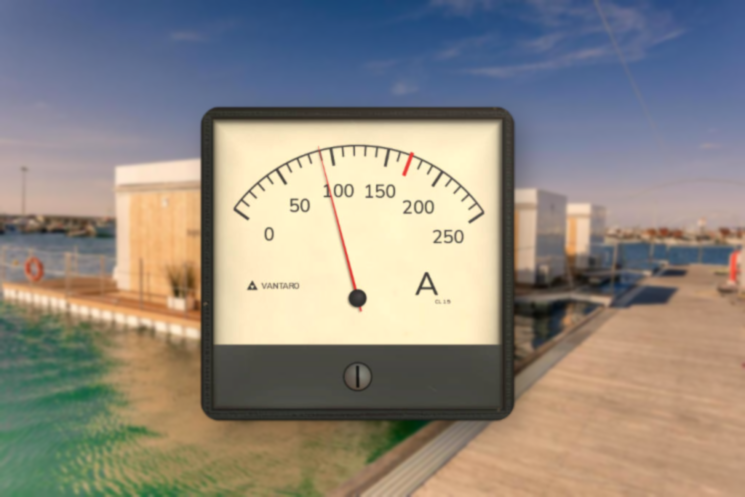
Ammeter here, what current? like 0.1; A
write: 90; A
